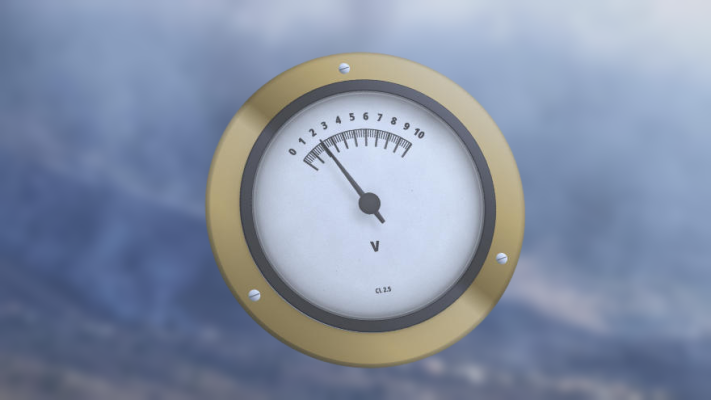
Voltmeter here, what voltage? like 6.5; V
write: 2; V
